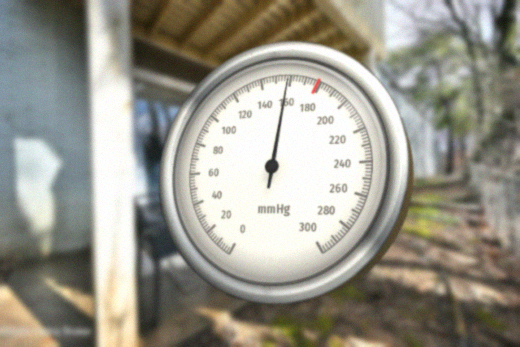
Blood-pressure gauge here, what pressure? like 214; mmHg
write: 160; mmHg
